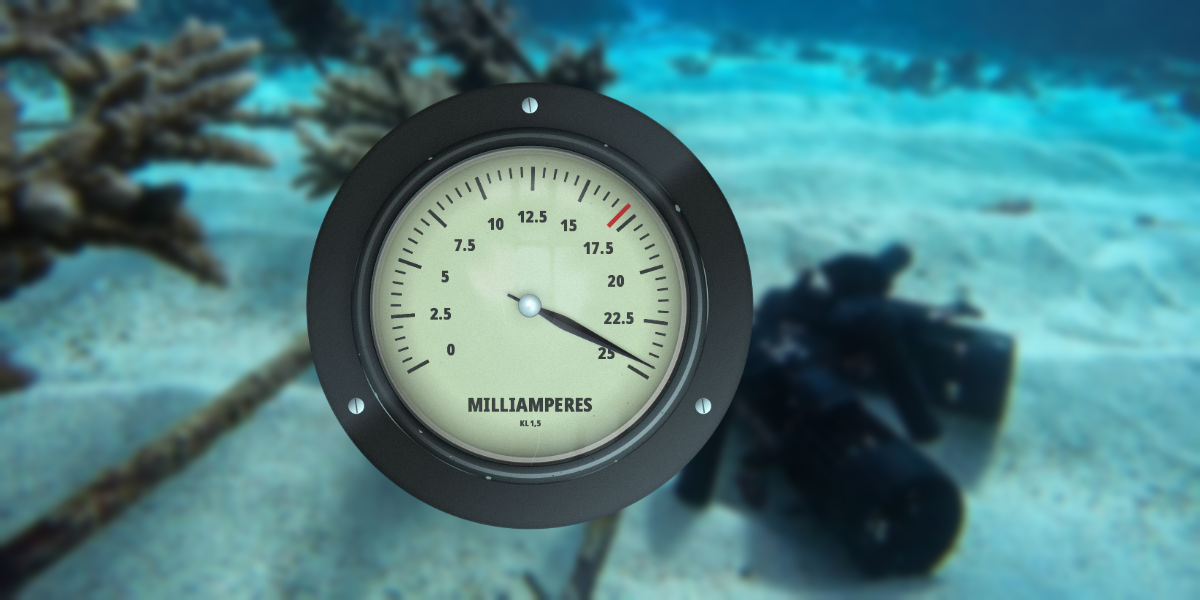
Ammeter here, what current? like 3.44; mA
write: 24.5; mA
